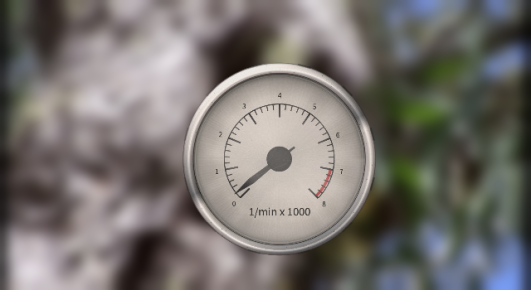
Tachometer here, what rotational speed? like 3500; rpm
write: 200; rpm
